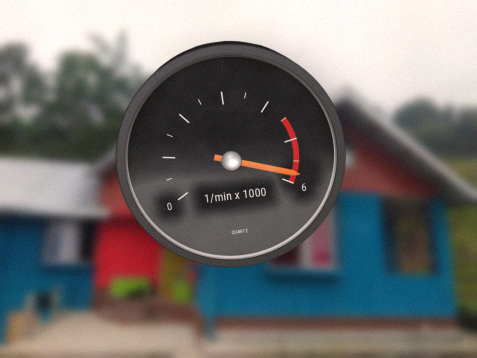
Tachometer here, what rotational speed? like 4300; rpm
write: 5750; rpm
